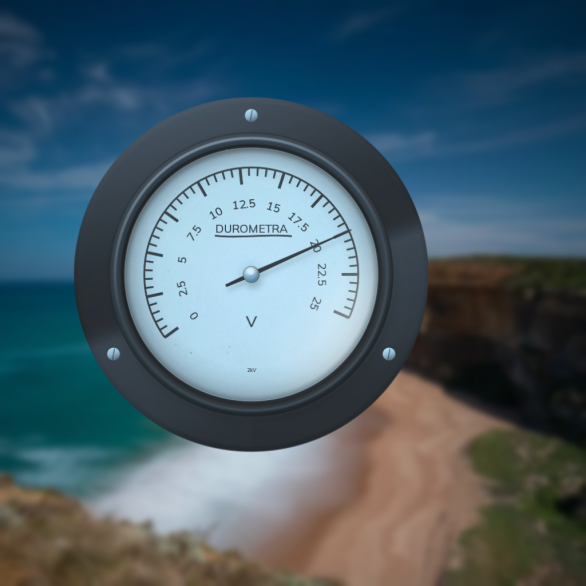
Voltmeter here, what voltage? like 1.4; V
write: 20; V
